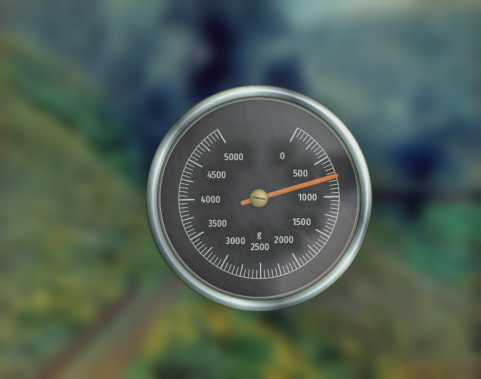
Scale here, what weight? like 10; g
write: 750; g
